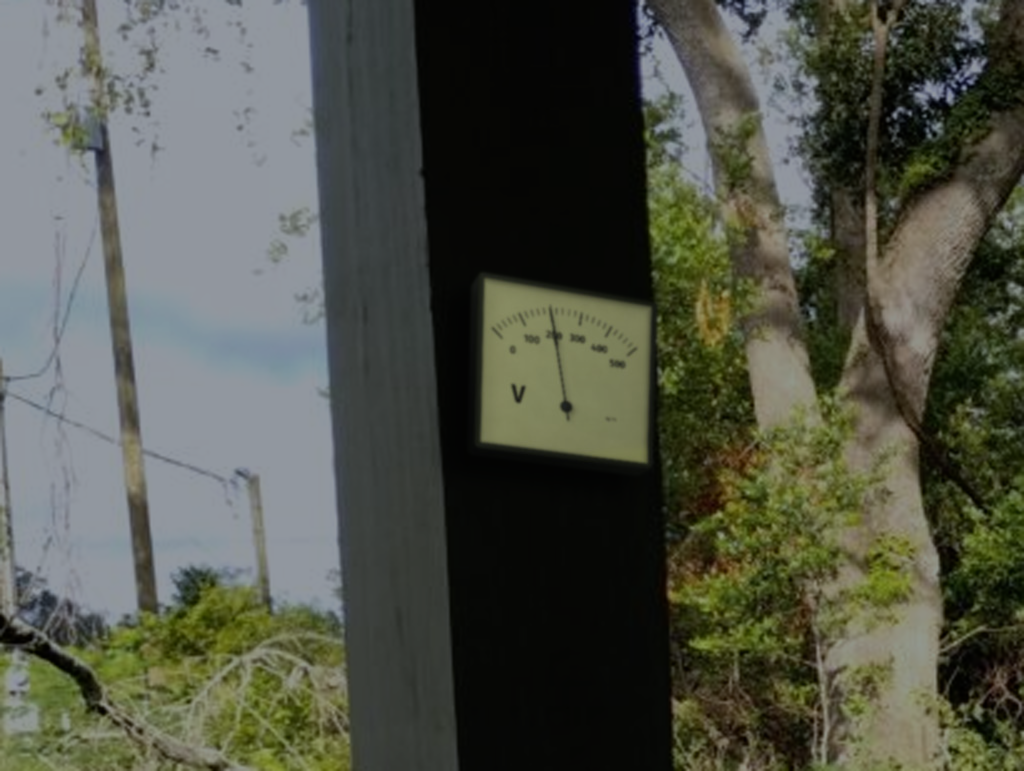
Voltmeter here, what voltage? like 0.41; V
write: 200; V
